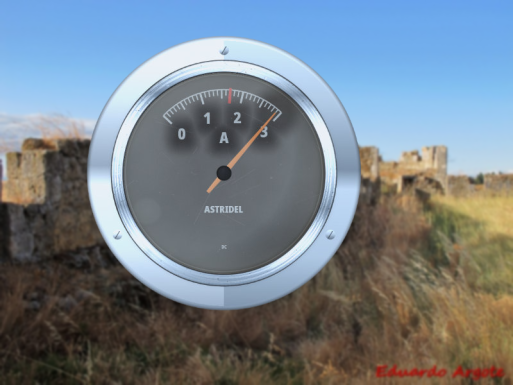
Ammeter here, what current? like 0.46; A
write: 2.9; A
